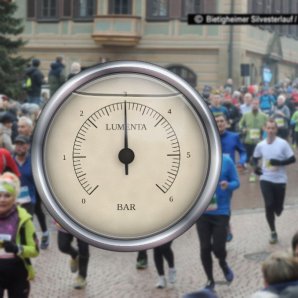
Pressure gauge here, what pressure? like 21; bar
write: 3; bar
